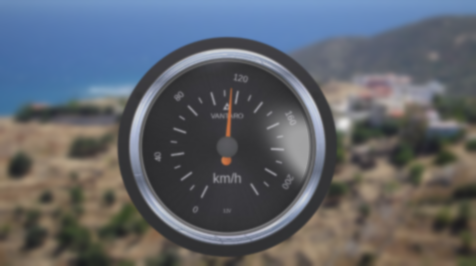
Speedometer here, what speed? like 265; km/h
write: 115; km/h
